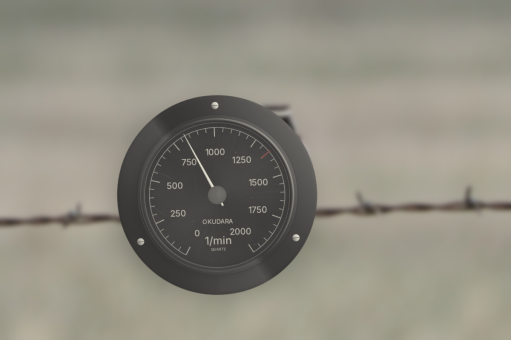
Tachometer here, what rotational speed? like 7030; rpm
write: 825; rpm
